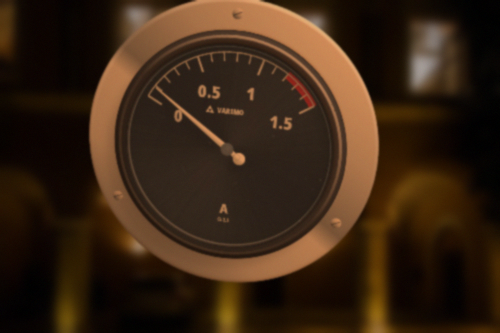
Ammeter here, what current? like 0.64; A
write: 0.1; A
